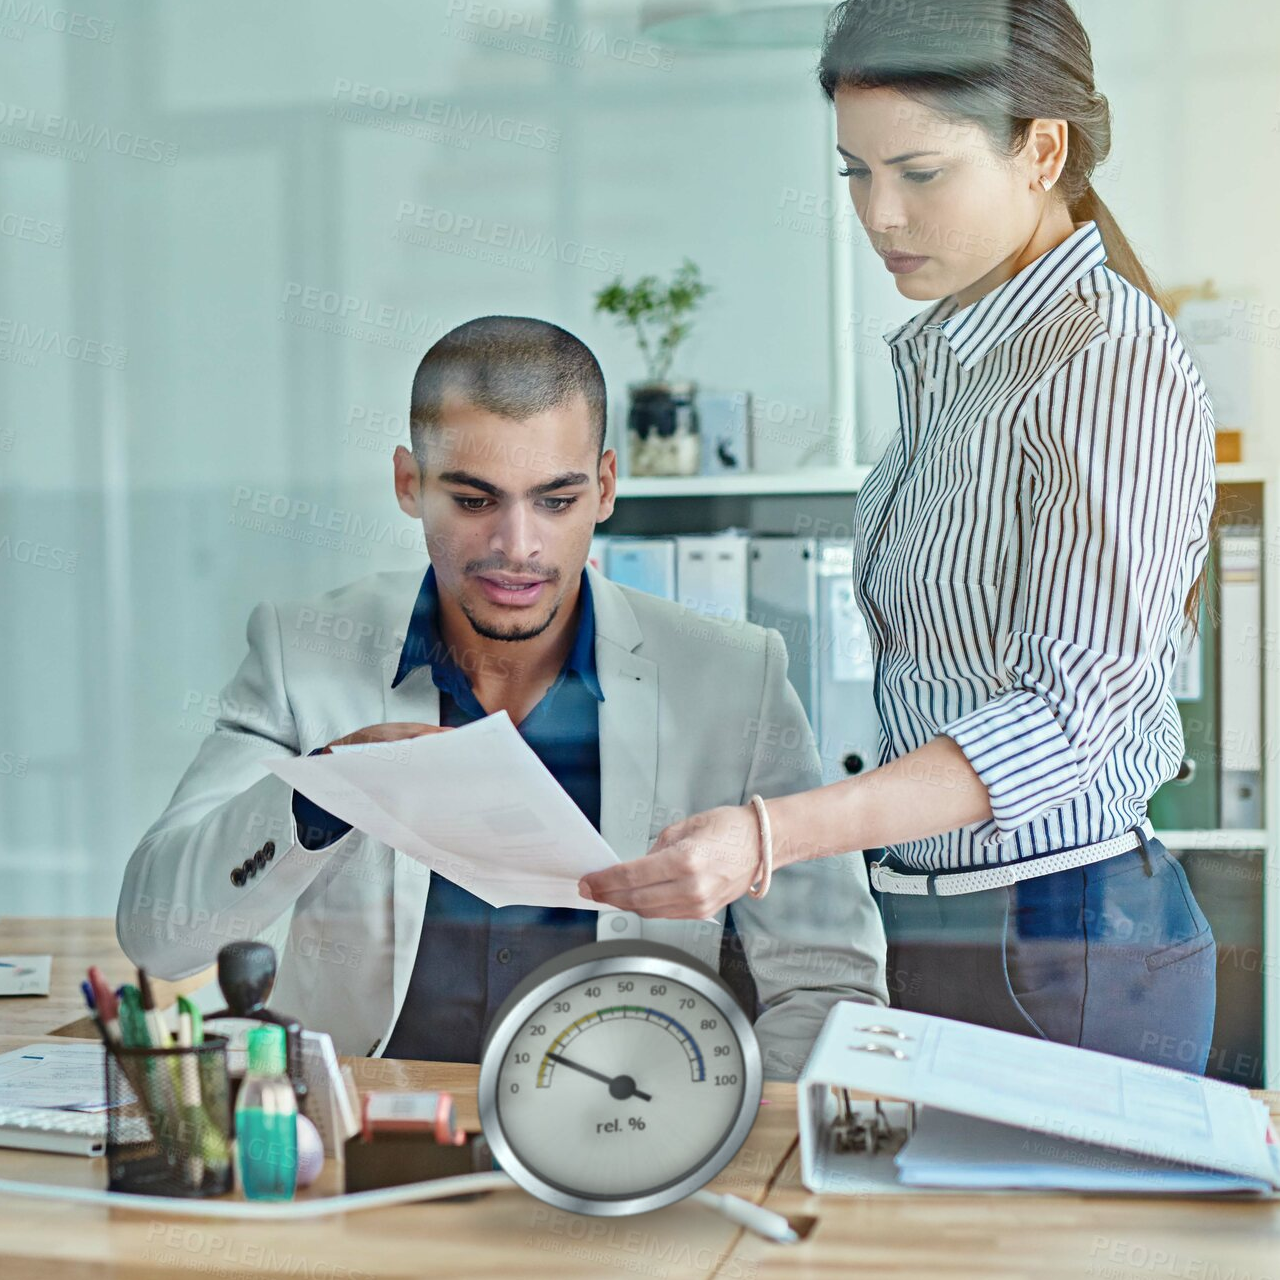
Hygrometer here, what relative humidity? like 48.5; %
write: 15; %
